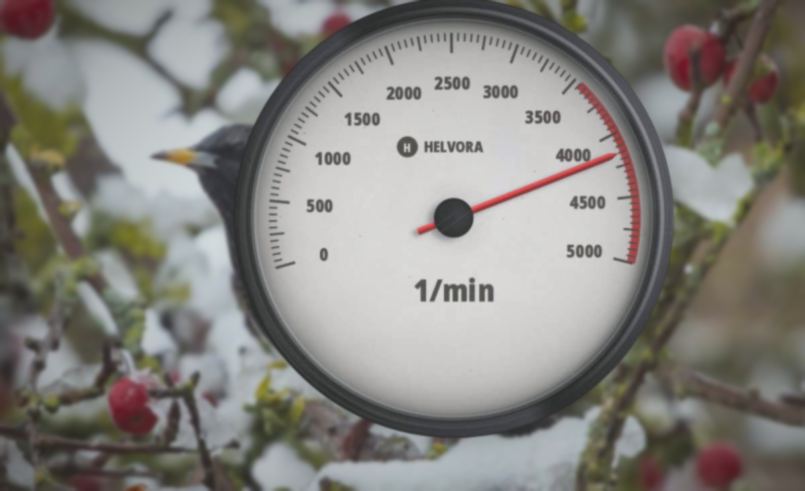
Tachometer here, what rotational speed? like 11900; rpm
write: 4150; rpm
